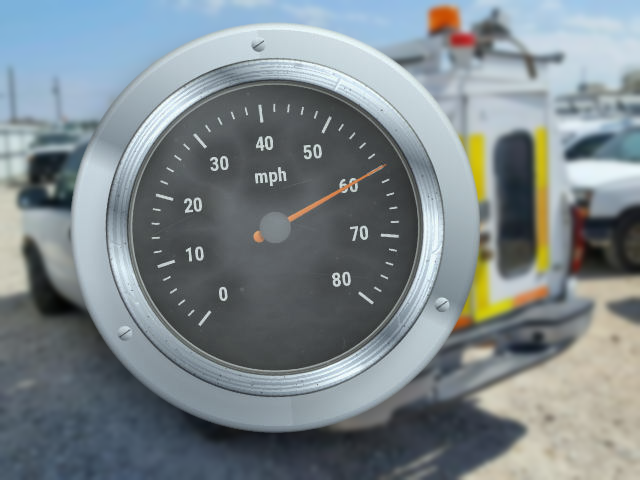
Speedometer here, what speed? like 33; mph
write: 60; mph
